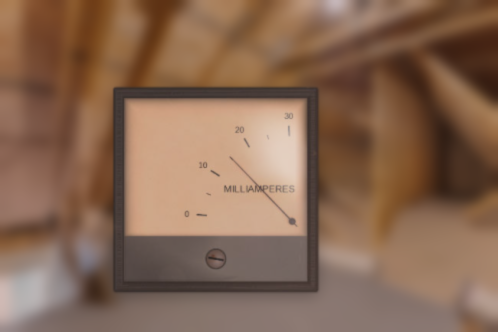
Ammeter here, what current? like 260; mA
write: 15; mA
